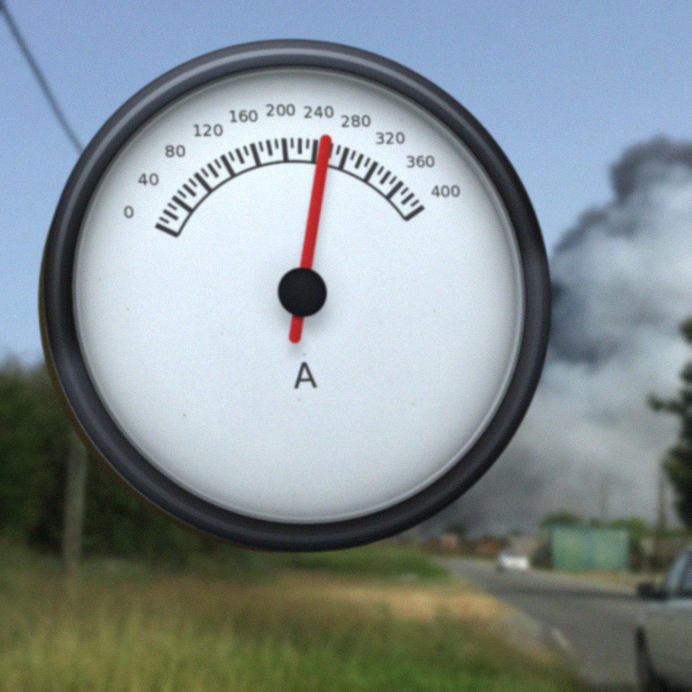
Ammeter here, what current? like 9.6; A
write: 250; A
